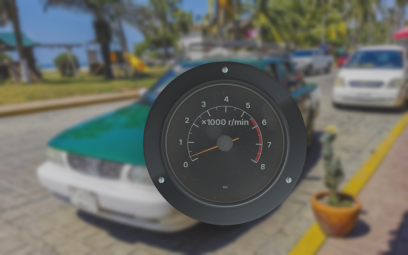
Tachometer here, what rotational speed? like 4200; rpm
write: 250; rpm
